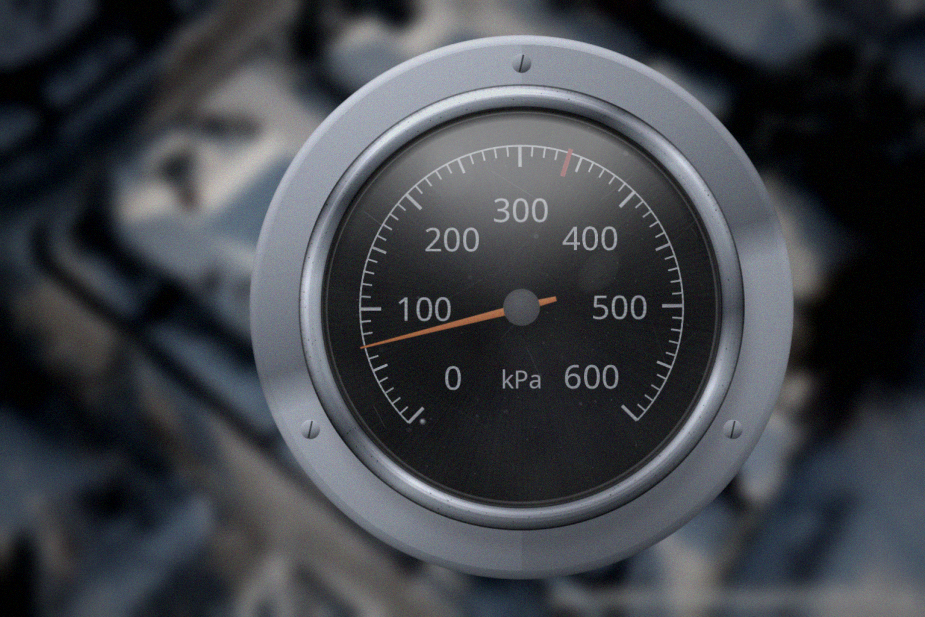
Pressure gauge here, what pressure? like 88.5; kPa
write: 70; kPa
